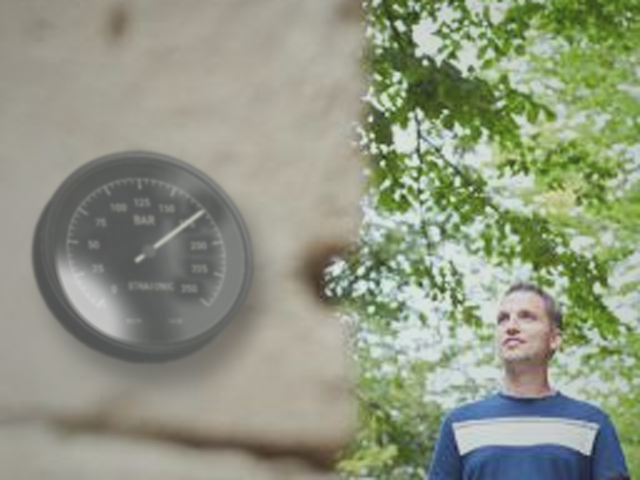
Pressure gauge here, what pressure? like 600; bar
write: 175; bar
